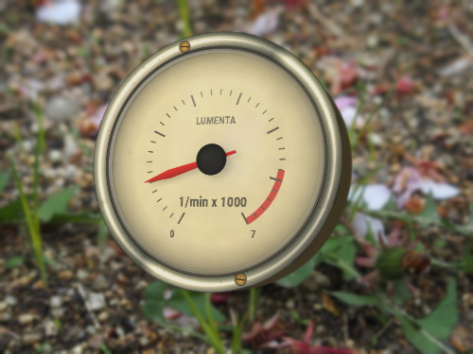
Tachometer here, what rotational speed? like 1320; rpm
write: 1000; rpm
